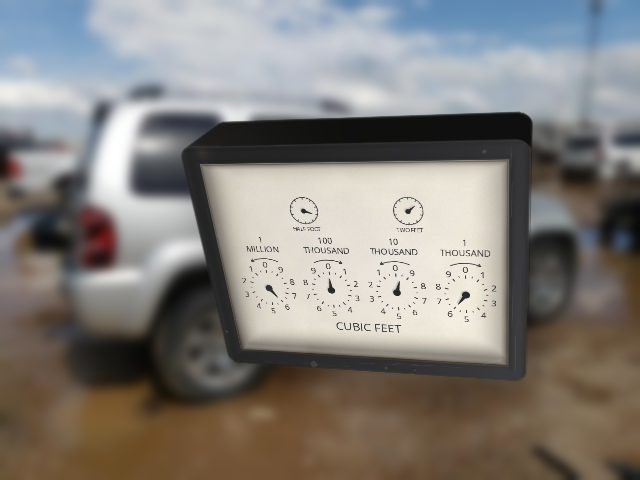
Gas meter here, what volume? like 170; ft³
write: 599600; ft³
